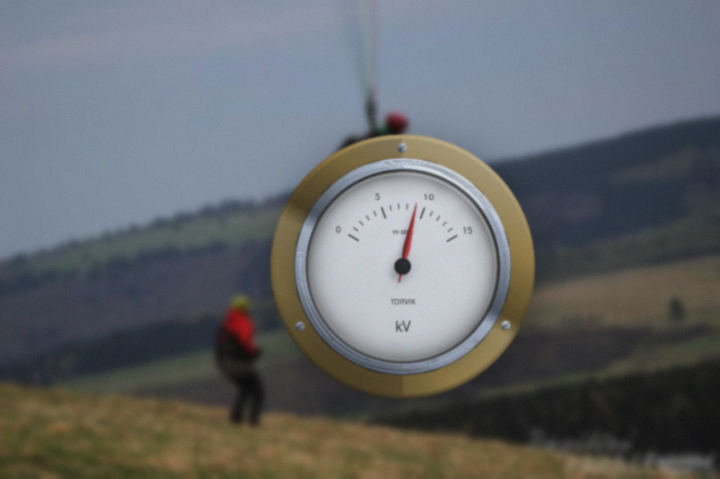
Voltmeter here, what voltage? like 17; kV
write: 9; kV
